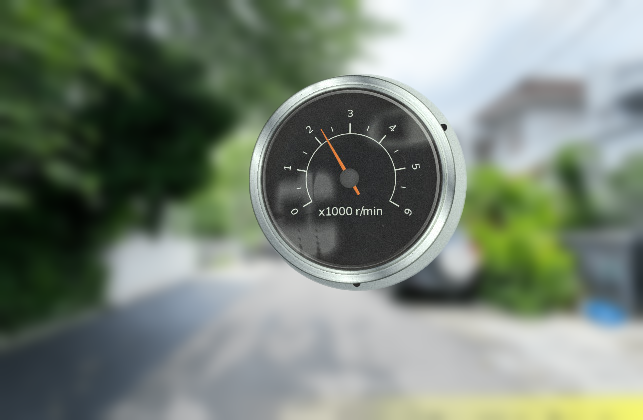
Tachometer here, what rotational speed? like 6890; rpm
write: 2250; rpm
